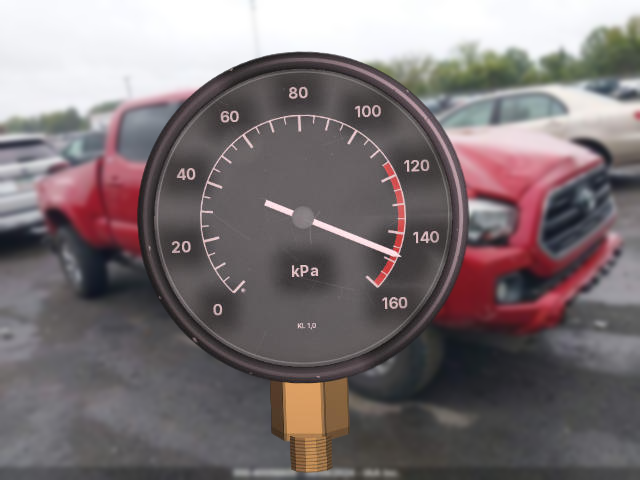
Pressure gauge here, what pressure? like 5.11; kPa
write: 147.5; kPa
